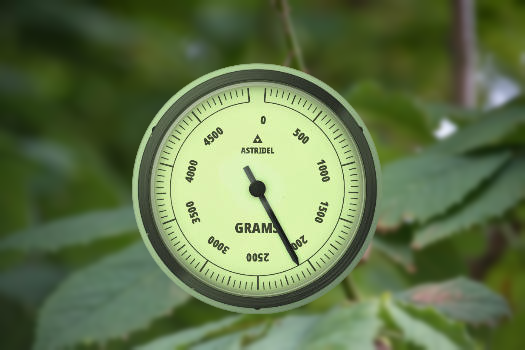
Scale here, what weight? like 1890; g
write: 2100; g
